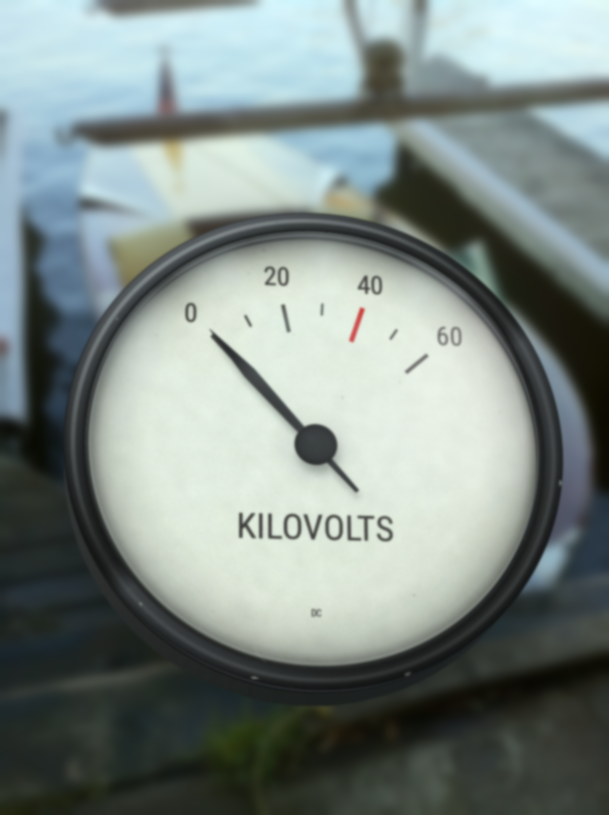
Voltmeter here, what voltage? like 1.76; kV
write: 0; kV
